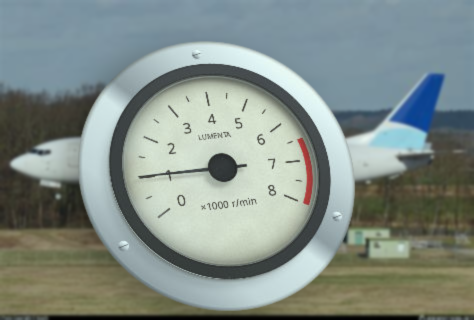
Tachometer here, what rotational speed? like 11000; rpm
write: 1000; rpm
